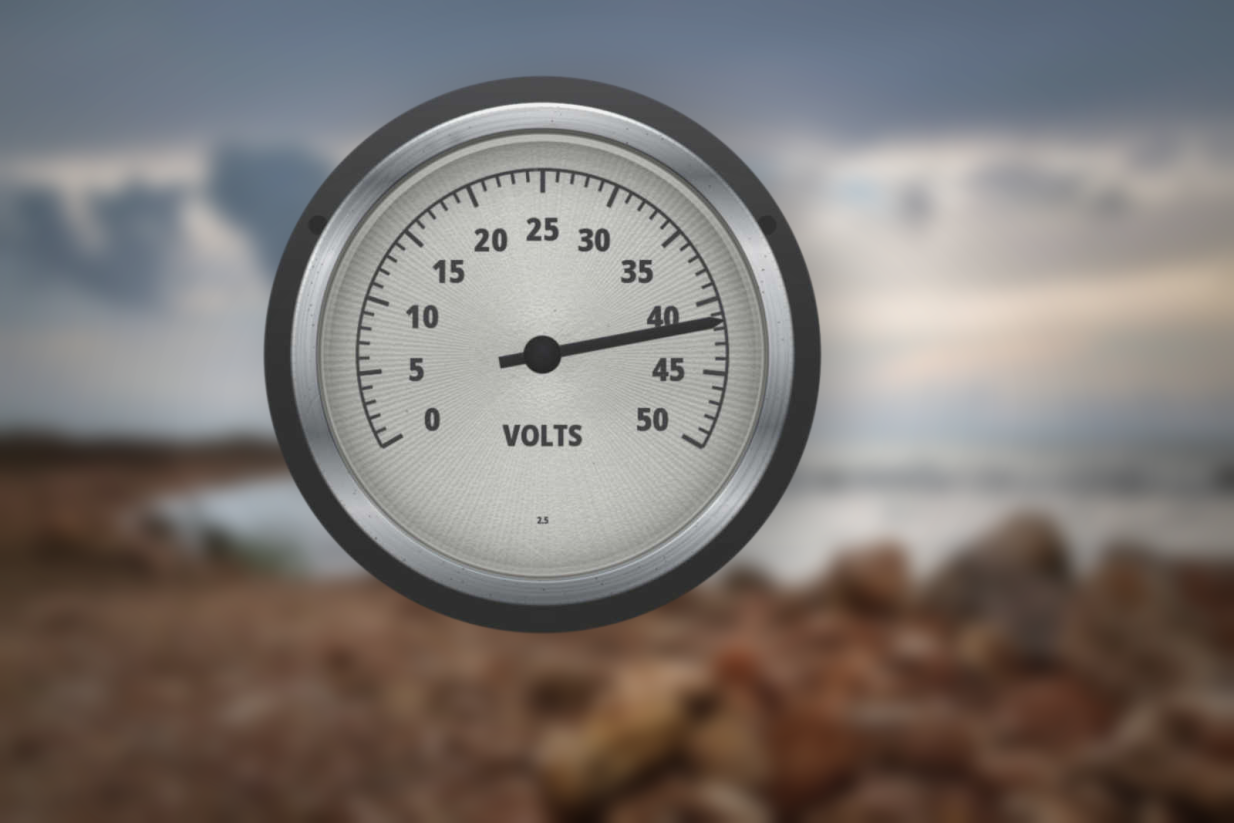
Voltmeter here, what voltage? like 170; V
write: 41.5; V
